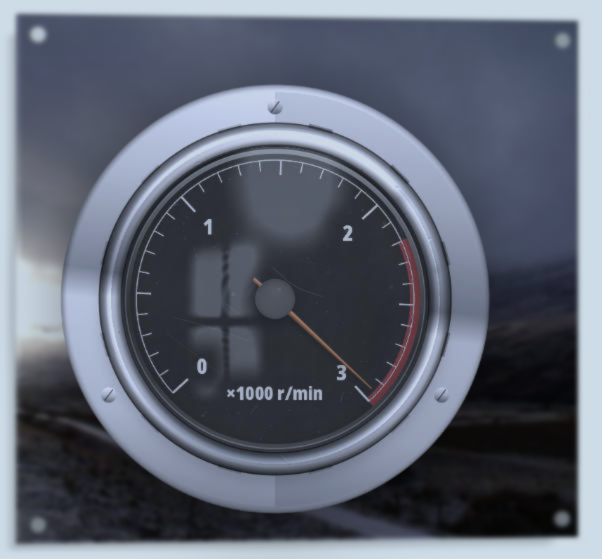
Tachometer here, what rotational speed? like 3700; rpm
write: 2950; rpm
